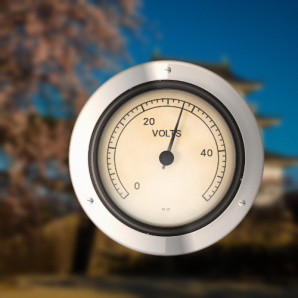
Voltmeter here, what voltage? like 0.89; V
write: 28; V
